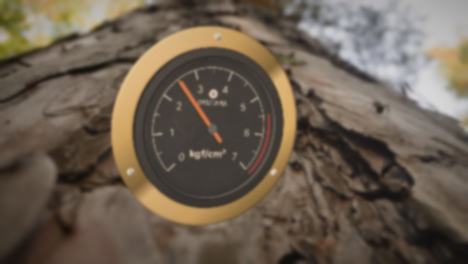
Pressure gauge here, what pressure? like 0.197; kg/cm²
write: 2.5; kg/cm²
